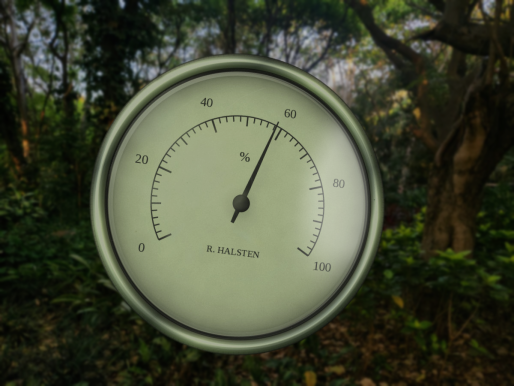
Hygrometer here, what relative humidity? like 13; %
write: 58; %
